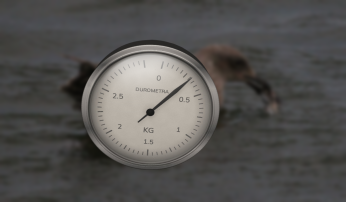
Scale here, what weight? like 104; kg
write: 0.3; kg
